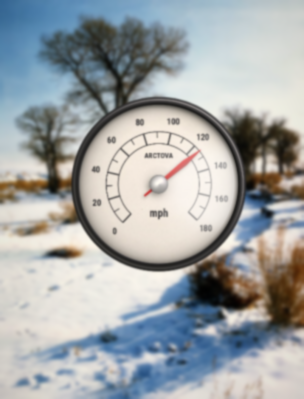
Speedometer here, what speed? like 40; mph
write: 125; mph
